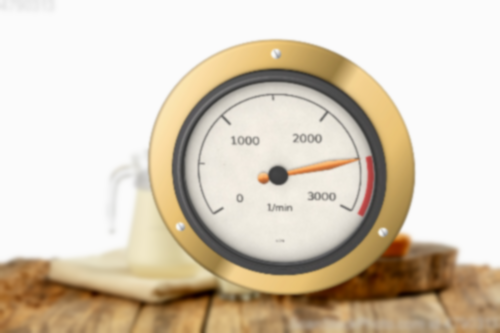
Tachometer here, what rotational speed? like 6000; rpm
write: 2500; rpm
